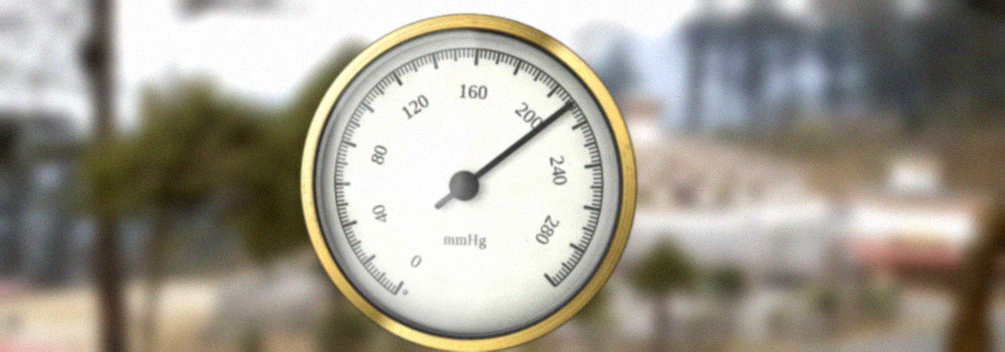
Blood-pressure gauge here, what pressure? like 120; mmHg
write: 210; mmHg
